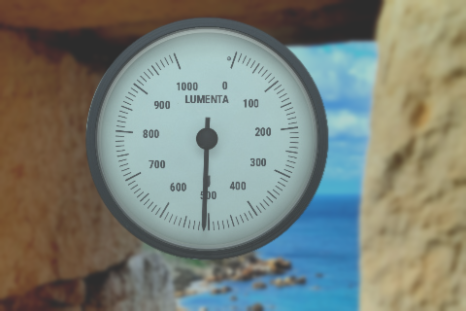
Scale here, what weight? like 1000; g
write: 510; g
